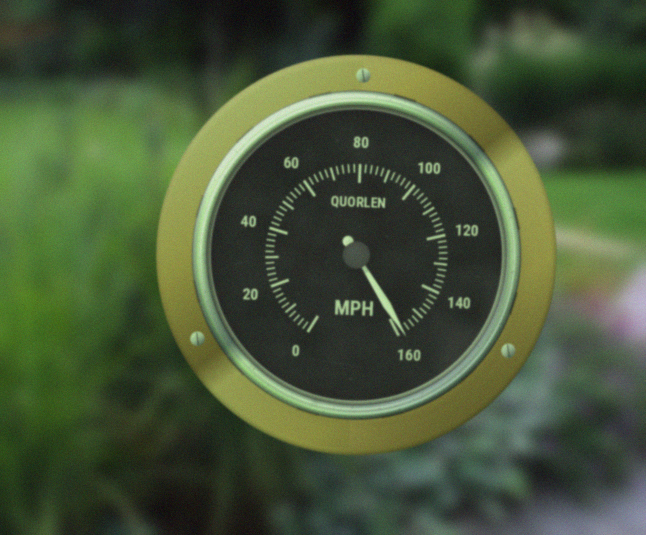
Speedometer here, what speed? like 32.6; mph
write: 158; mph
